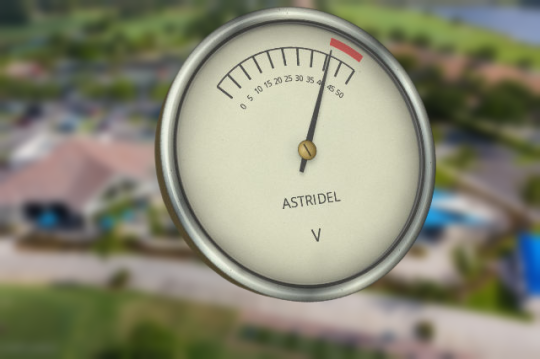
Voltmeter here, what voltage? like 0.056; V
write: 40; V
